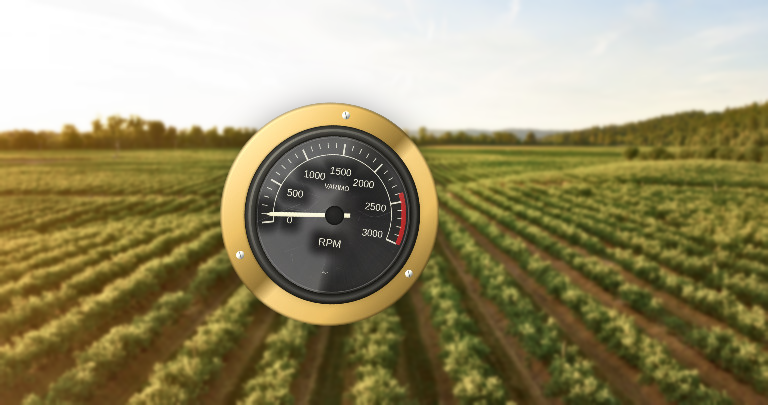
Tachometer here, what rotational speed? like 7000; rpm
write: 100; rpm
